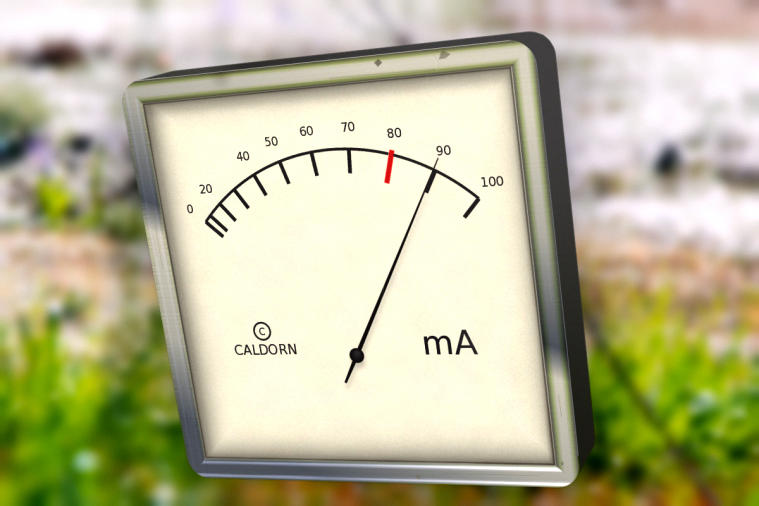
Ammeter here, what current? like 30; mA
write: 90; mA
